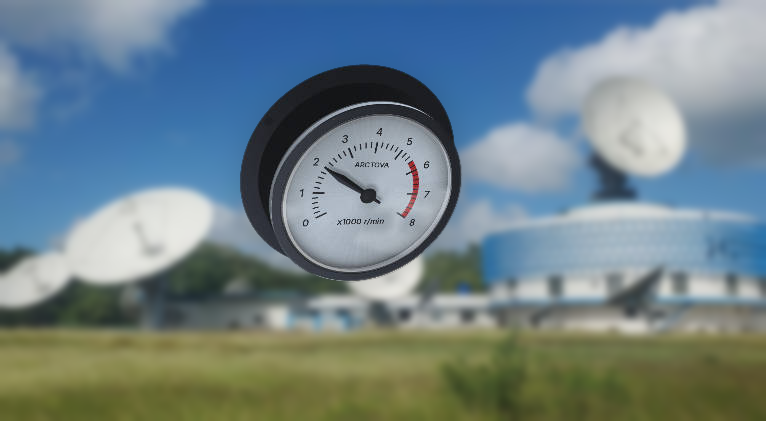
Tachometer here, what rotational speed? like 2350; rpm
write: 2000; rpm
